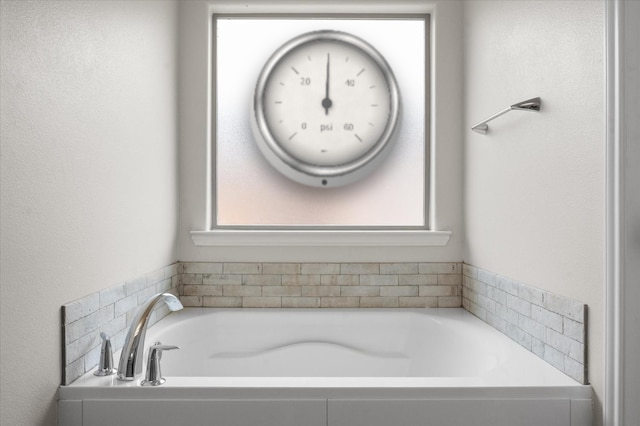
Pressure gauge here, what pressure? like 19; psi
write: 30; psi
